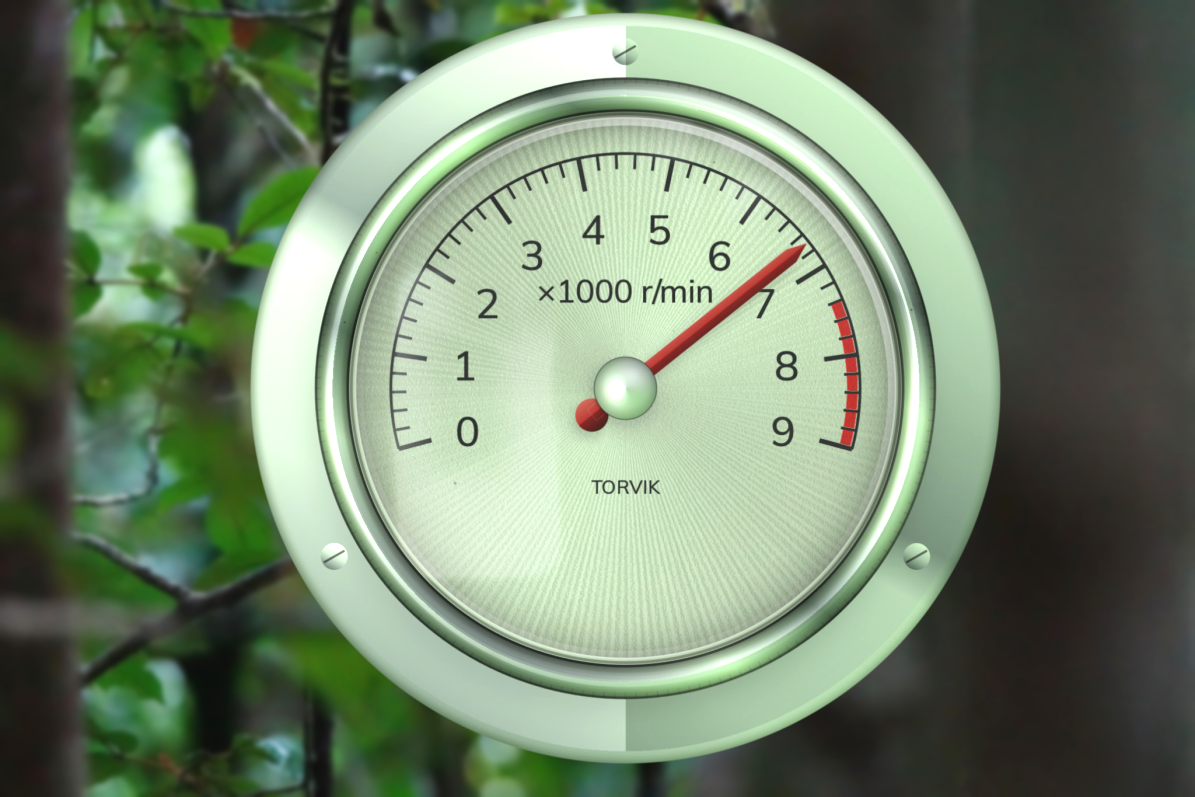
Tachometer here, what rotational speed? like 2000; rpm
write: 6700; rpm
